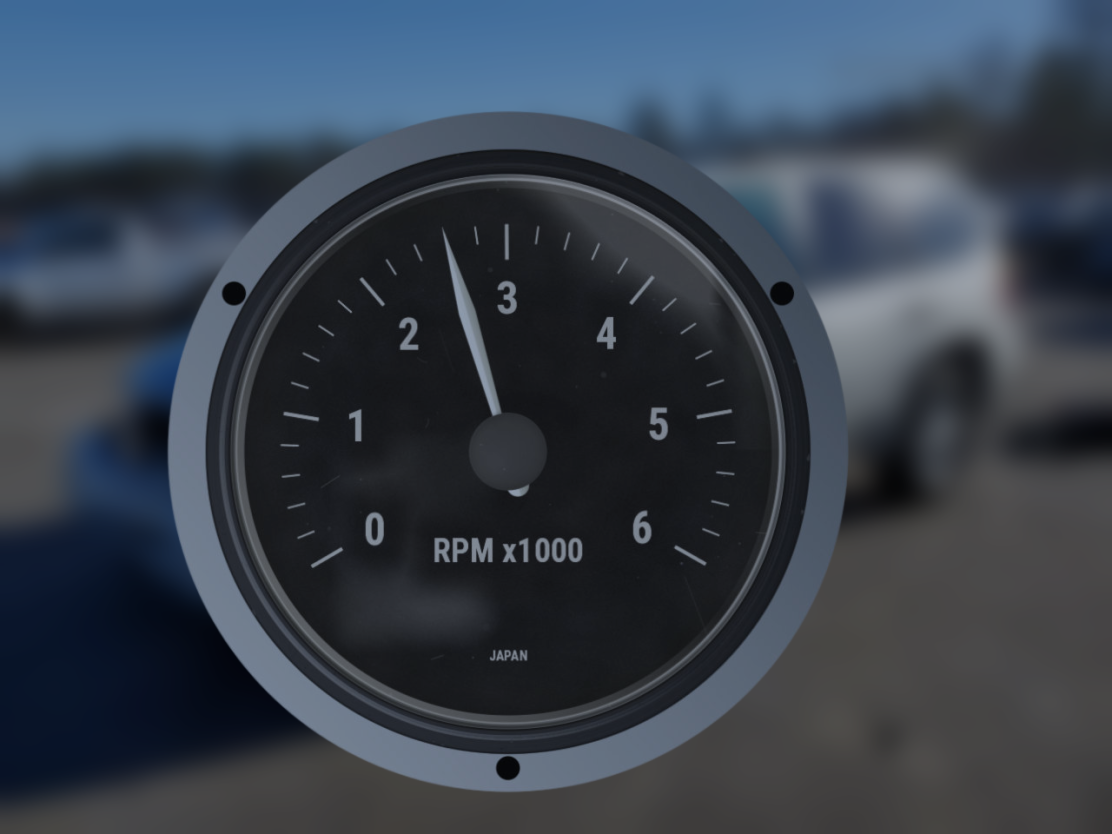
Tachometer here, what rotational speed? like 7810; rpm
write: 2600; rpm
